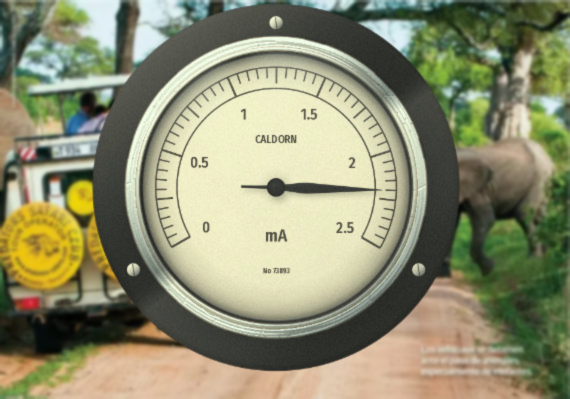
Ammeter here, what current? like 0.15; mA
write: 2.2; mA
